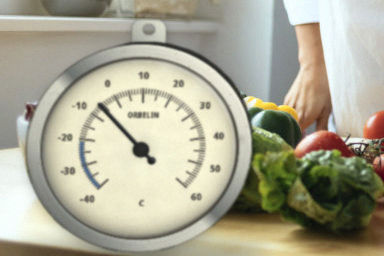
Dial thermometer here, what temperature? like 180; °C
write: -5; °C
